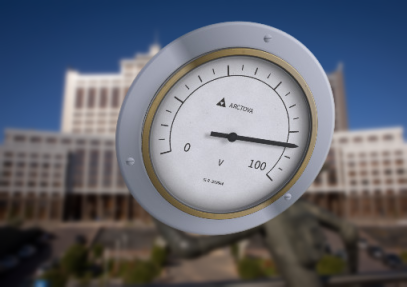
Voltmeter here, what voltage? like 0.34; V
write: 85; V
